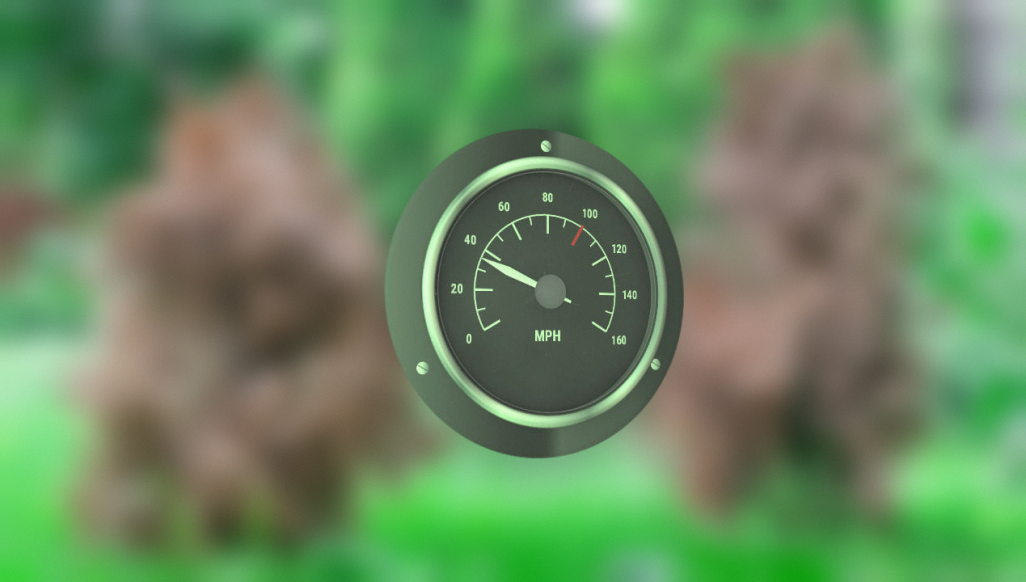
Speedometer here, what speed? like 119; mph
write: 35; mph
